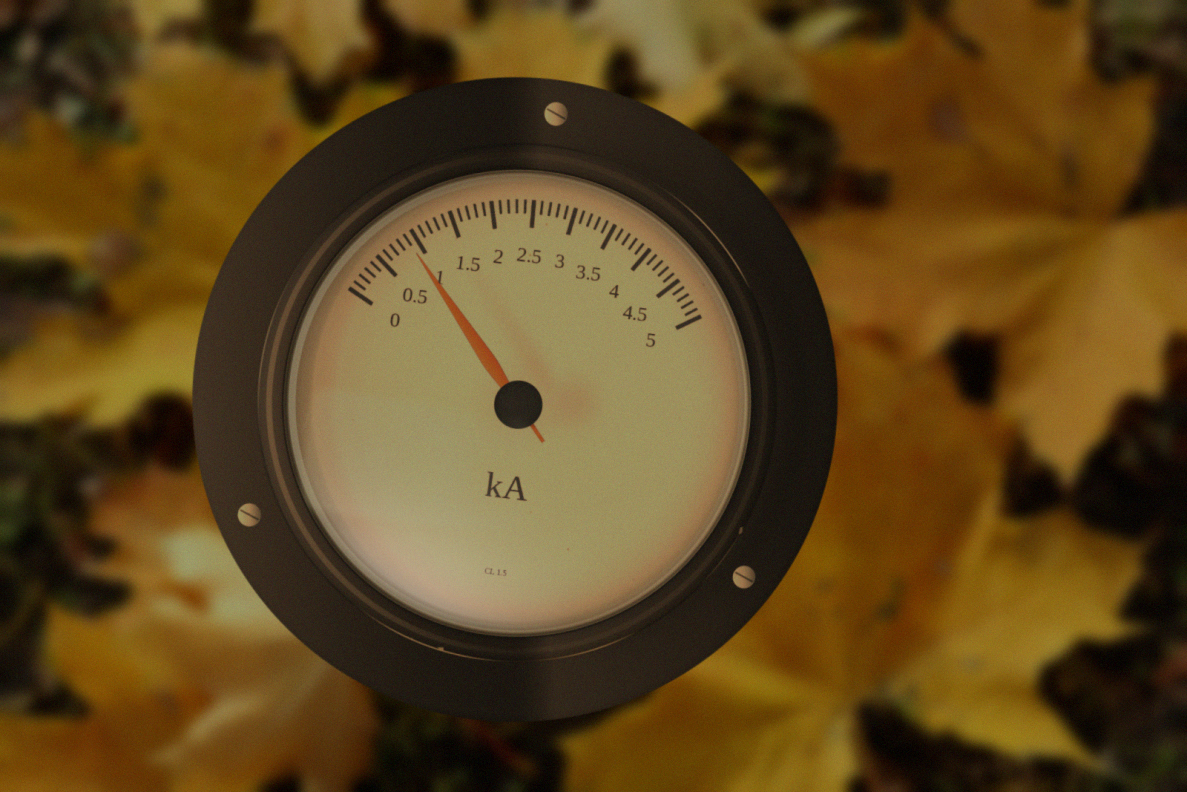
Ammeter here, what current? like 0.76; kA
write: 0.9; kA
